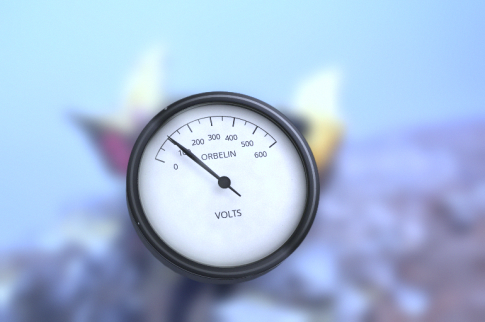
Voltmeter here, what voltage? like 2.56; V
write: 100; V
